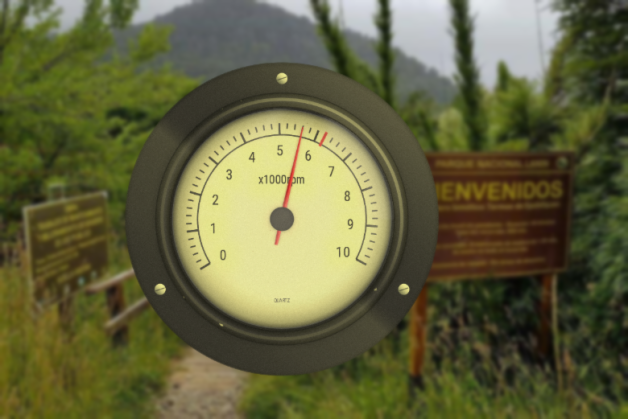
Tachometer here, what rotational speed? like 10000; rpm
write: 5600; rpm
